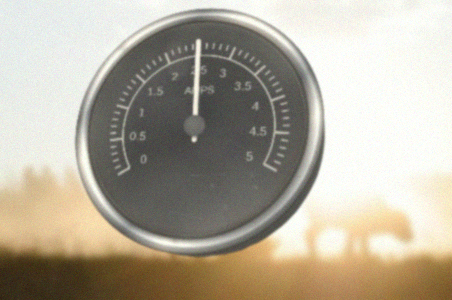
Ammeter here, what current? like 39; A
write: 2.5; A
